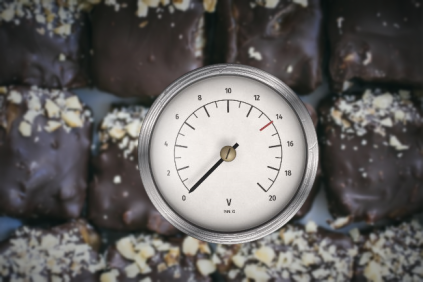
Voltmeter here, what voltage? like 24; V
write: 0; V
